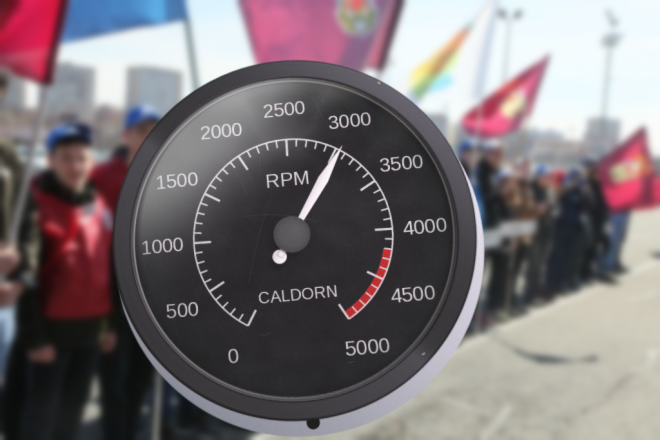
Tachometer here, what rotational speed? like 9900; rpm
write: 3050; rpm
